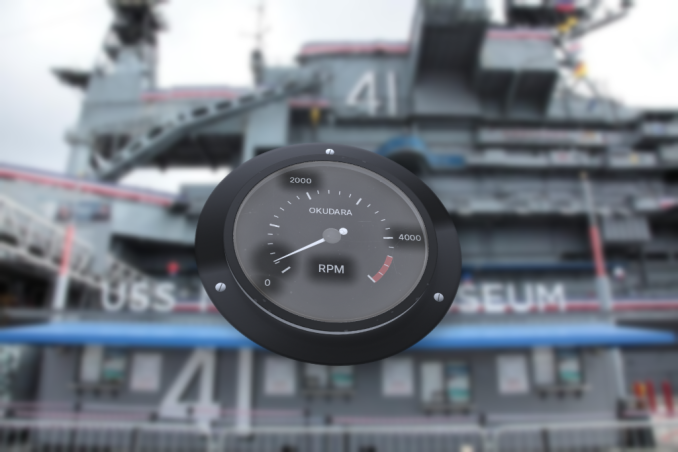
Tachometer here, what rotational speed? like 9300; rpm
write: 200; rpm
